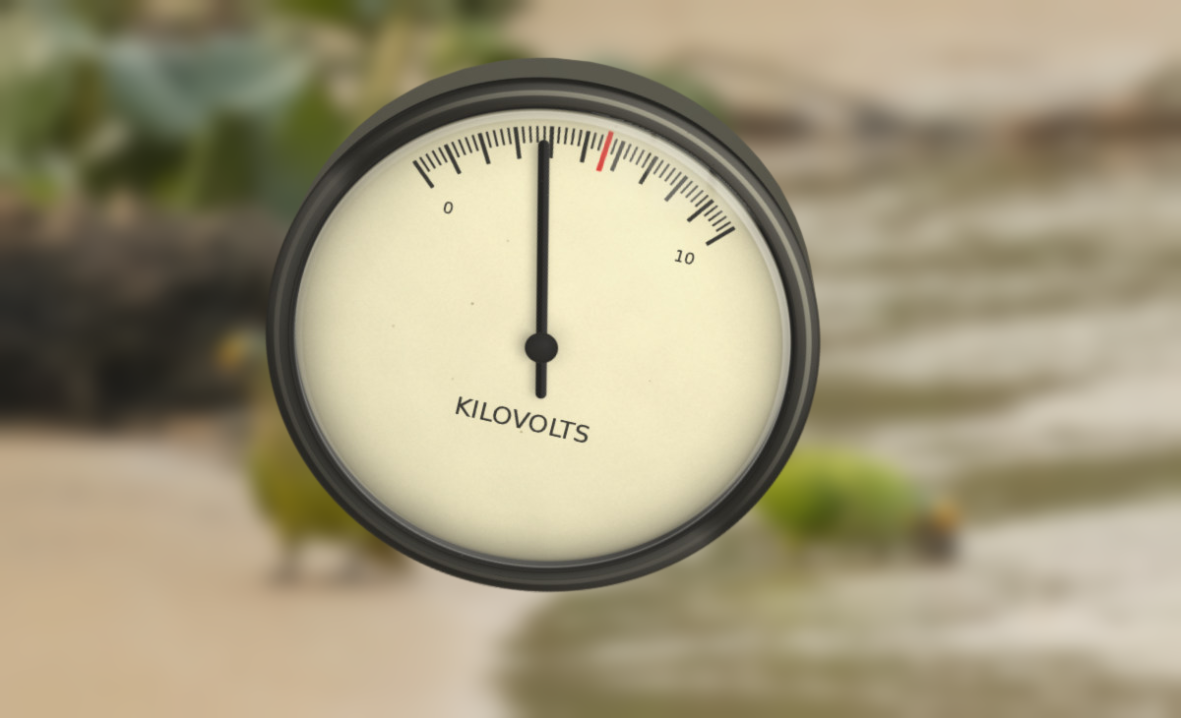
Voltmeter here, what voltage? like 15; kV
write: 3.8; kV
